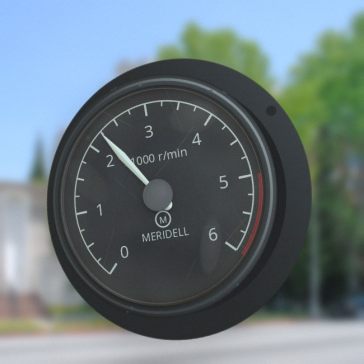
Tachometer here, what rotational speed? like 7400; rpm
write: 2250; rpm
